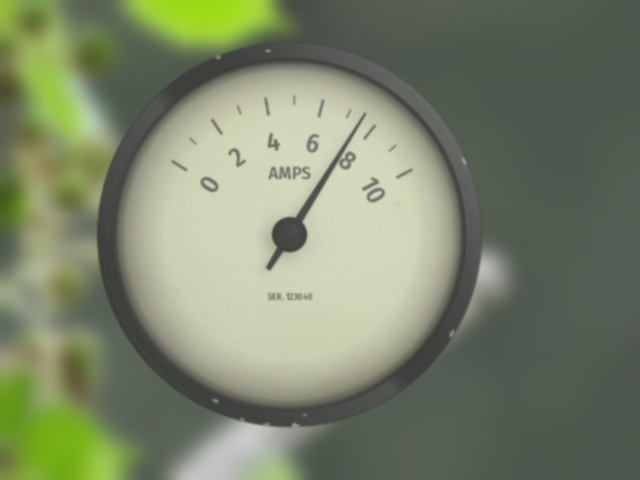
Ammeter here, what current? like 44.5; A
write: 7.5; A
